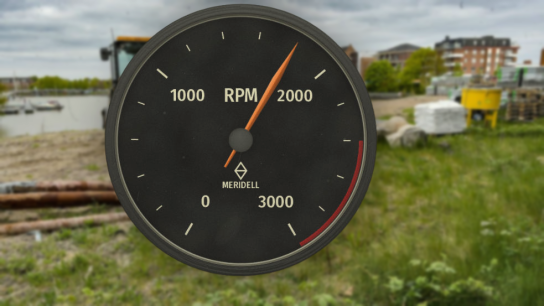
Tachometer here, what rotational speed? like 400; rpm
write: 1800; rpm
